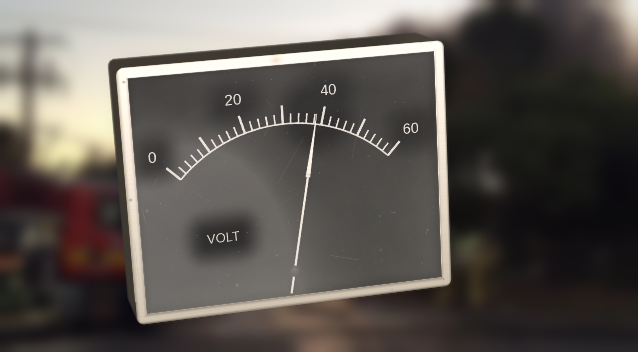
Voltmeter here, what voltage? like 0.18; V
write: 38; V
